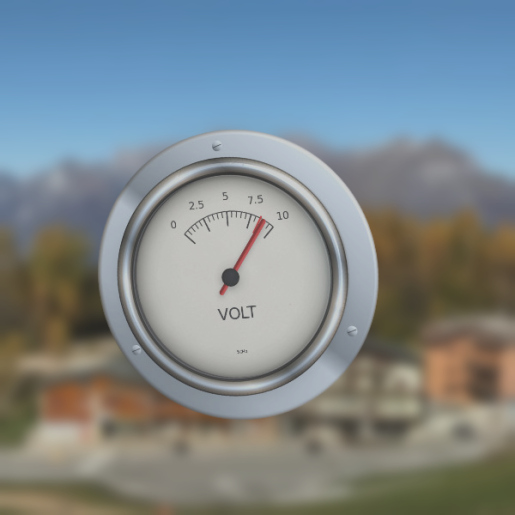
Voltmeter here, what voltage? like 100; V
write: 9; V
